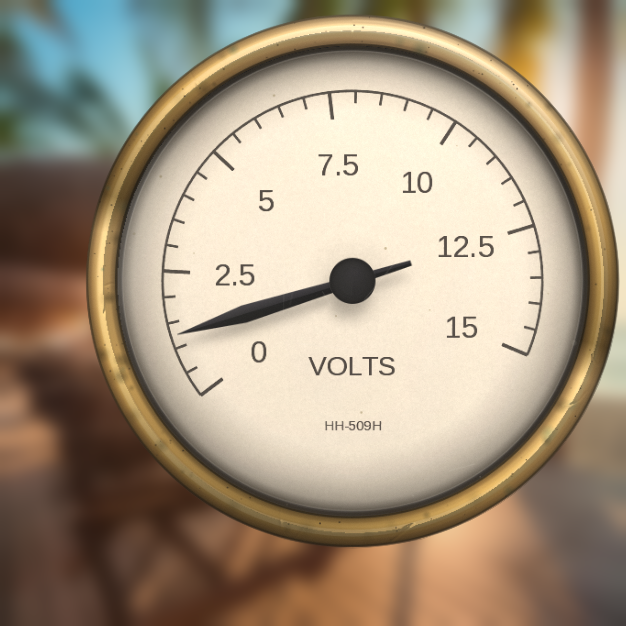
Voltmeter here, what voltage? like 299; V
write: 1.25; V
